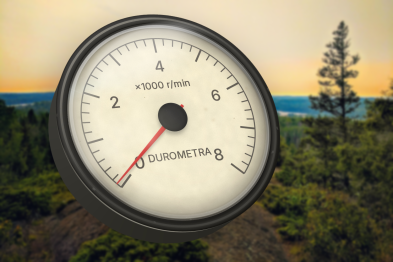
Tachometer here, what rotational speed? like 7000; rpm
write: 100; rpm
